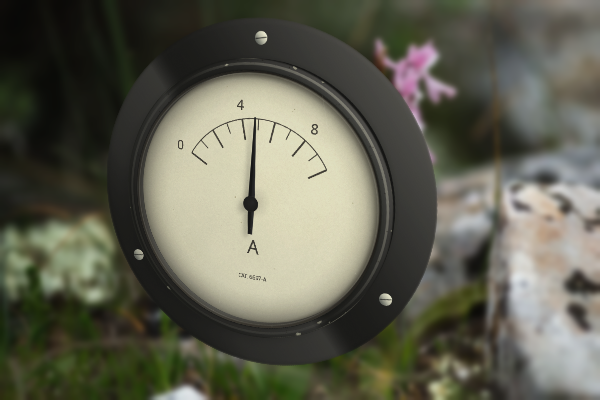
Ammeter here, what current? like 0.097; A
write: 5; A
